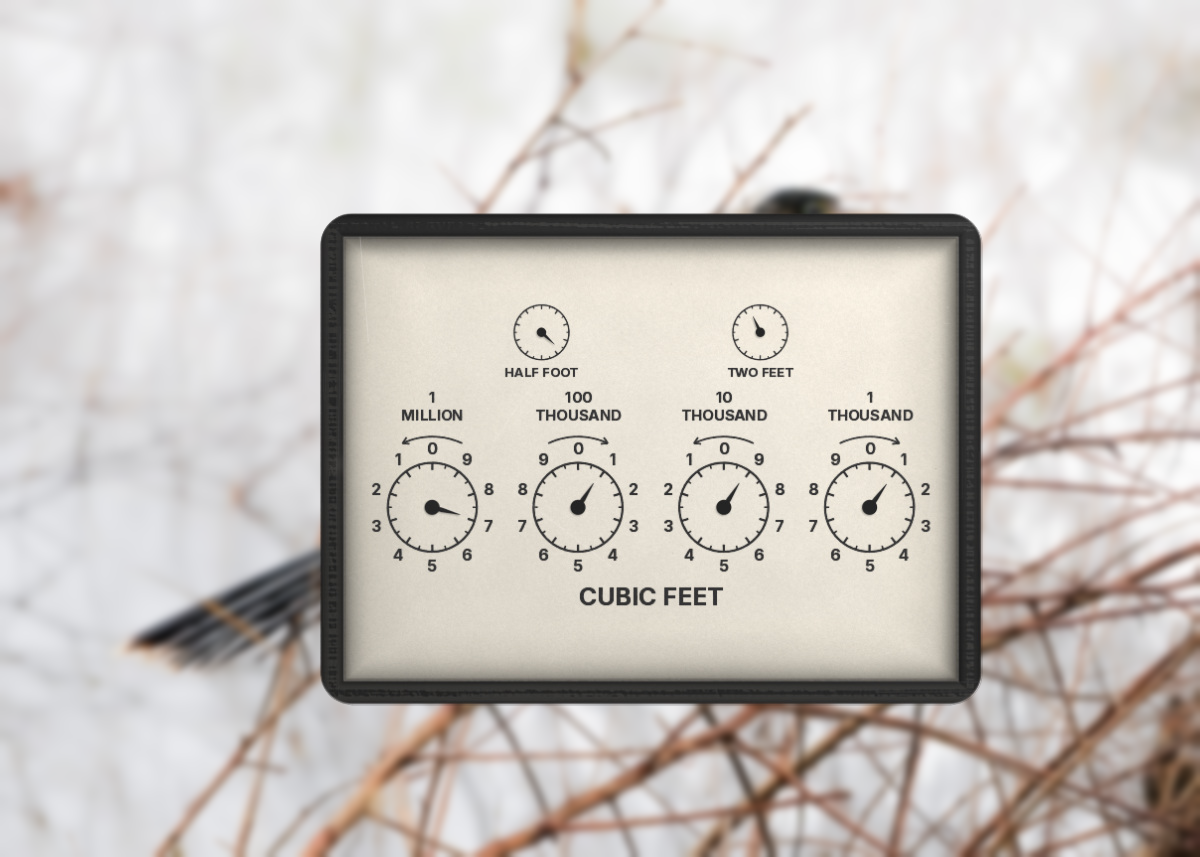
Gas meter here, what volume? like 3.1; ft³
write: 709100; ft³
